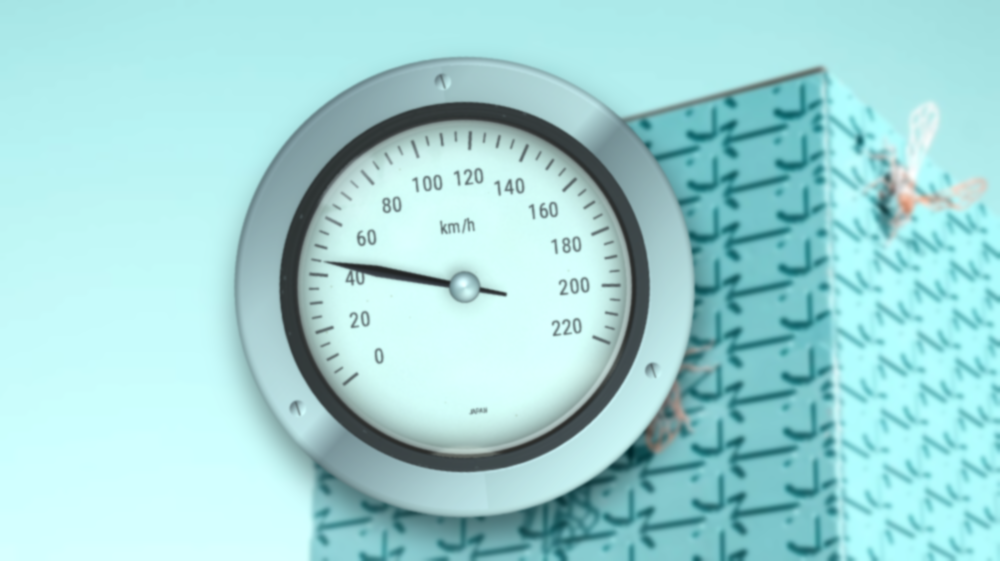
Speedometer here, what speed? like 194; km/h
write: 45; km/h
